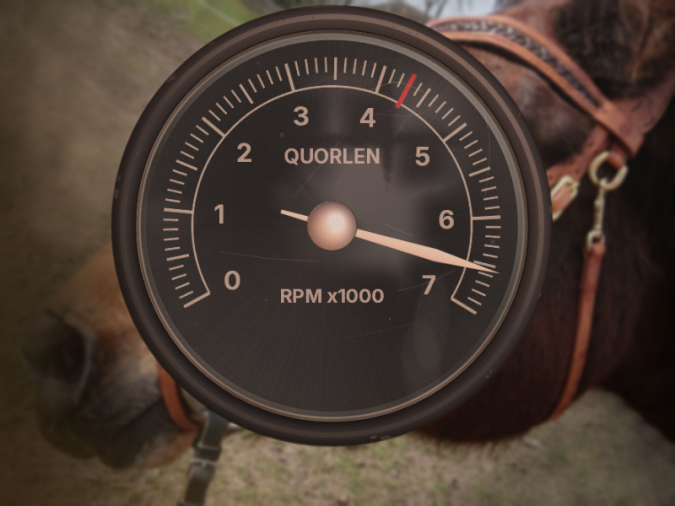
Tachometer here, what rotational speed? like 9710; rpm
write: 6550; rpm
